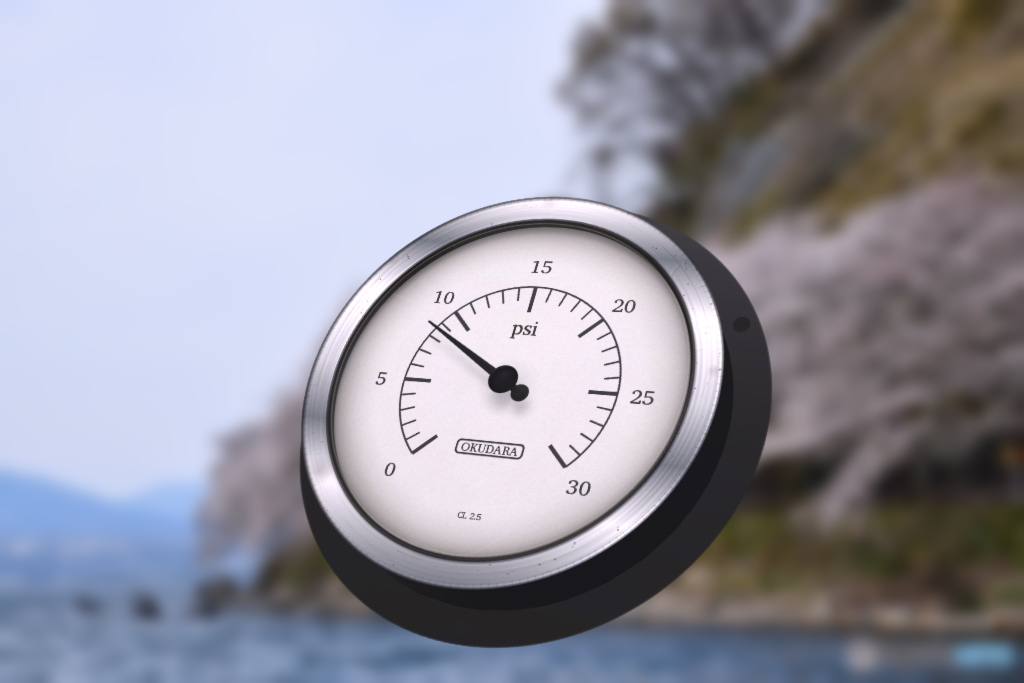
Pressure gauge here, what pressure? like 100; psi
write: 8.5; psi
